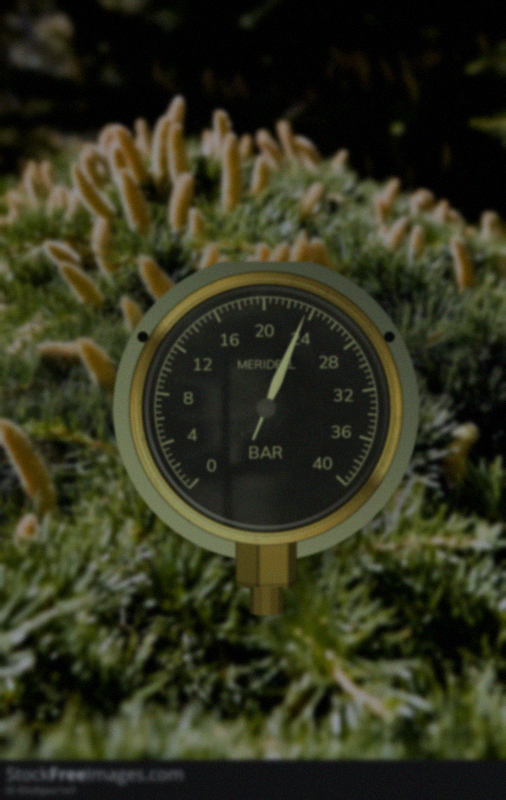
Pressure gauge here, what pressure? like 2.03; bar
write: 23.5; bar
